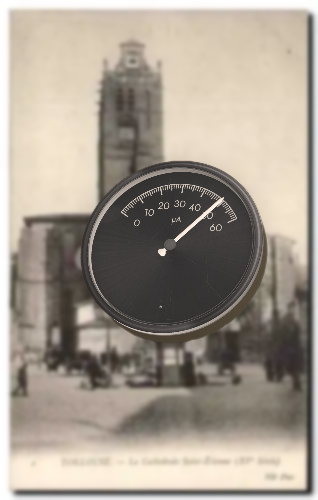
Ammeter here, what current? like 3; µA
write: 50; µA
